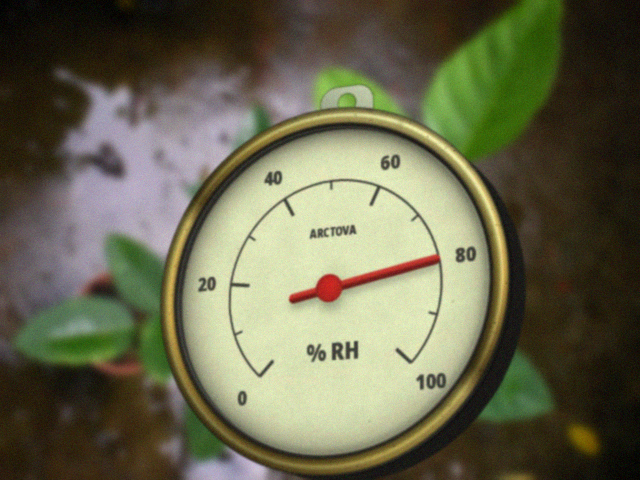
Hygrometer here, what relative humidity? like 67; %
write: 80; %
